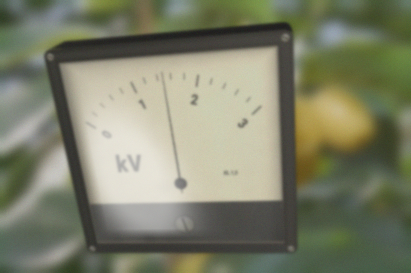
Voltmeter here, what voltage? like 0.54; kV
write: 1.5; kV
